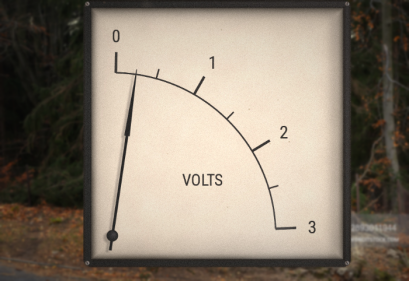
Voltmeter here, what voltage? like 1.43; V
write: 0.25; V
